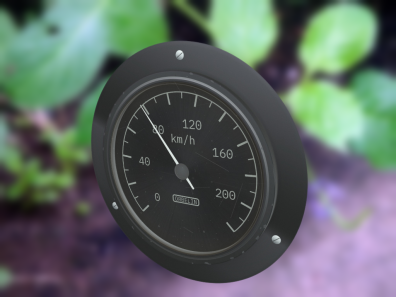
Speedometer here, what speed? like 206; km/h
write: 80; km/h
